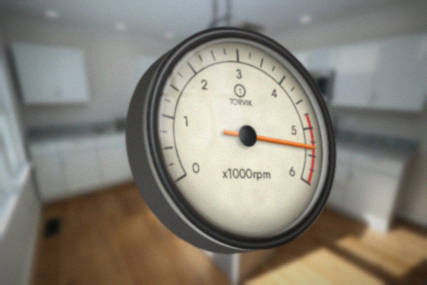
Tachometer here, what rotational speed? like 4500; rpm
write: 5375; rpm
